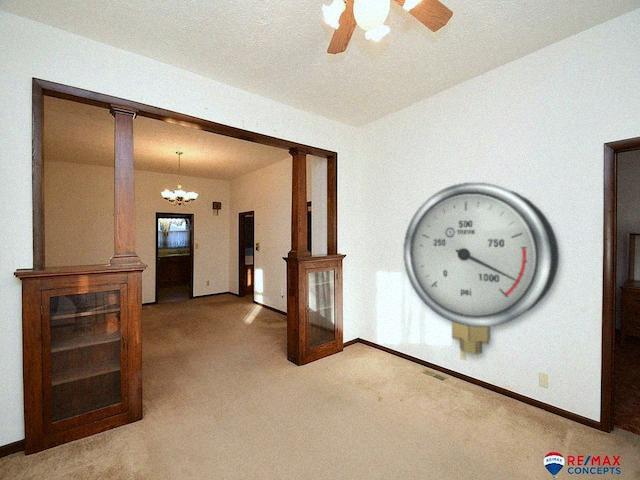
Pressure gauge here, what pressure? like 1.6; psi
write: 925; psi
